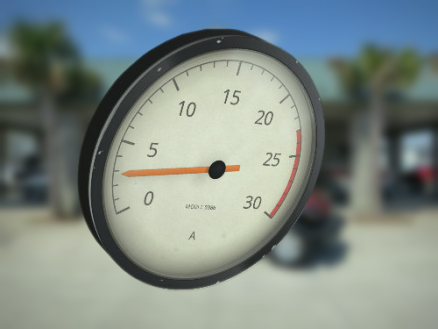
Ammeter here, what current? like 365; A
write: 3; A
